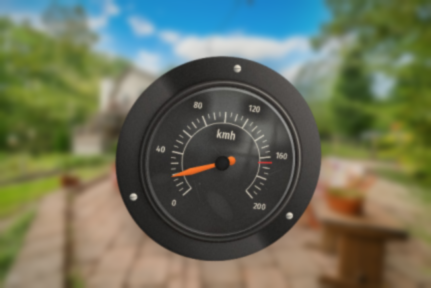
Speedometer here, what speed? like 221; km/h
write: 20; km/h
